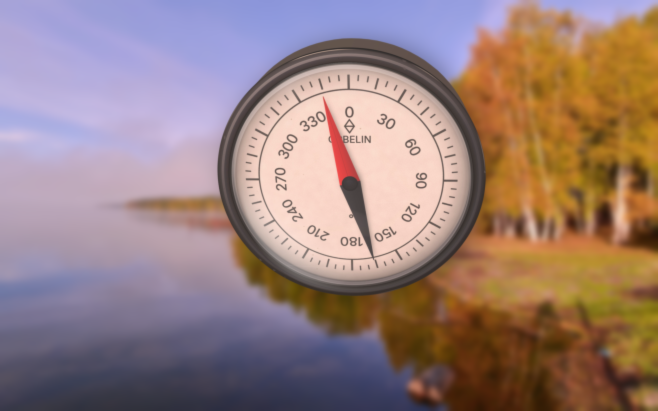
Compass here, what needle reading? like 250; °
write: 345; °
